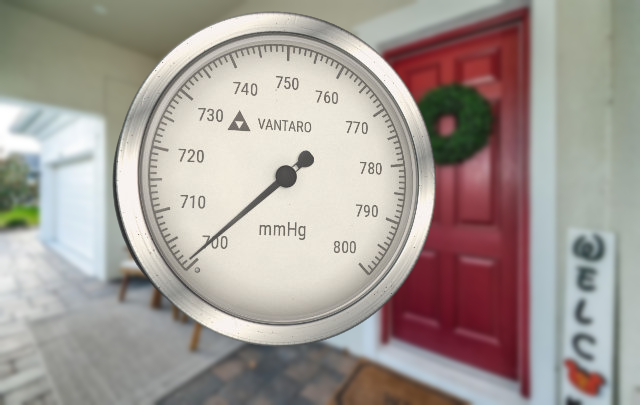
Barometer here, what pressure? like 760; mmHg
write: 701; mmHg
